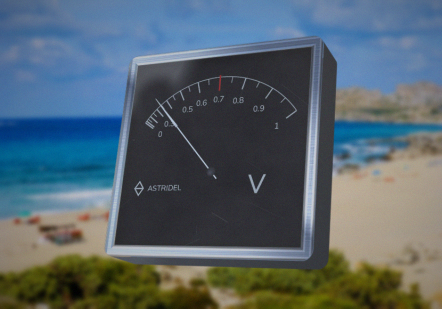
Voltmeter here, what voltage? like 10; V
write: 0.35; V
